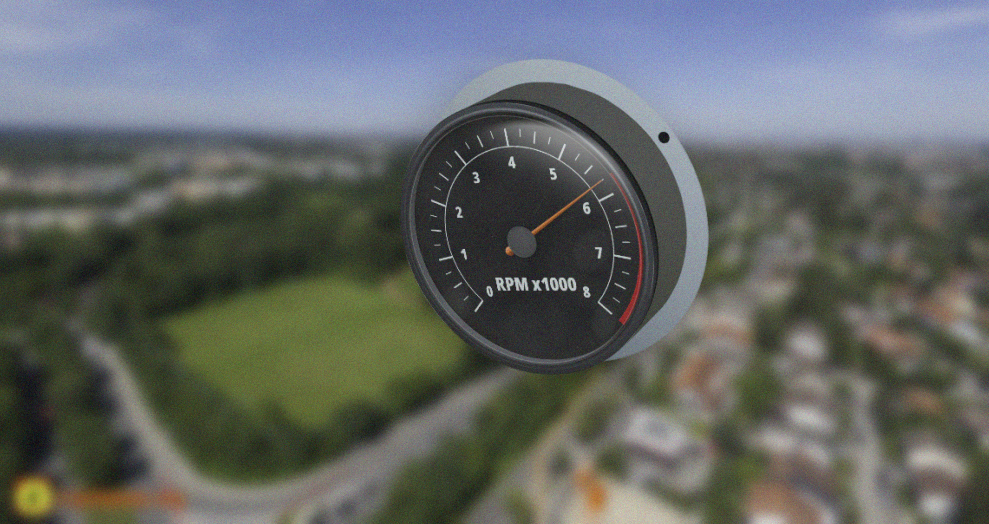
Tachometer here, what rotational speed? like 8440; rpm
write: 5750; rpm
